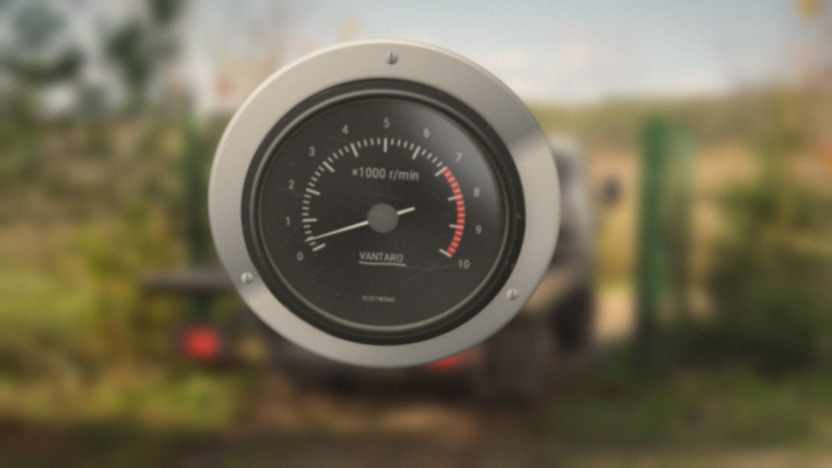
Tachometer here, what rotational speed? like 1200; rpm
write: 400; rpm
